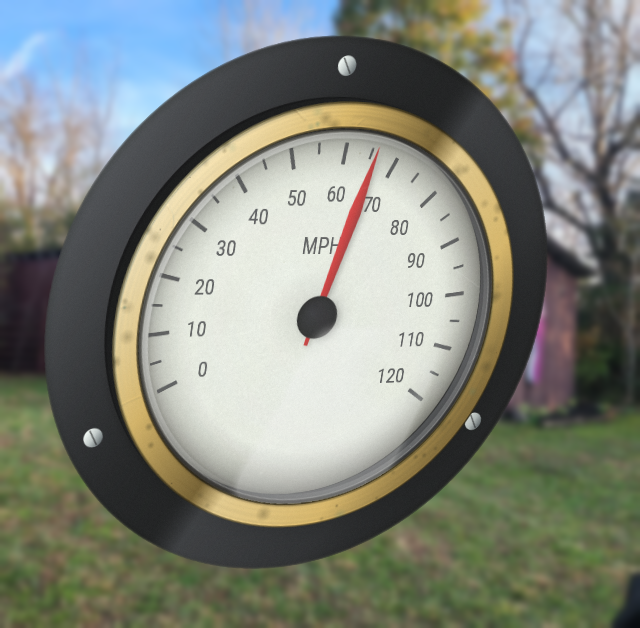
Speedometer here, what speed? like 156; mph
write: 65; mph
